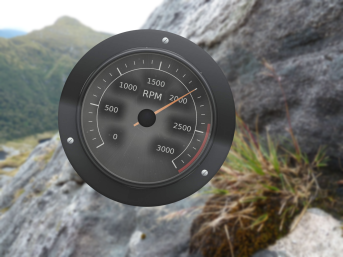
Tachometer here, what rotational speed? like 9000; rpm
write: 2000; rpm
